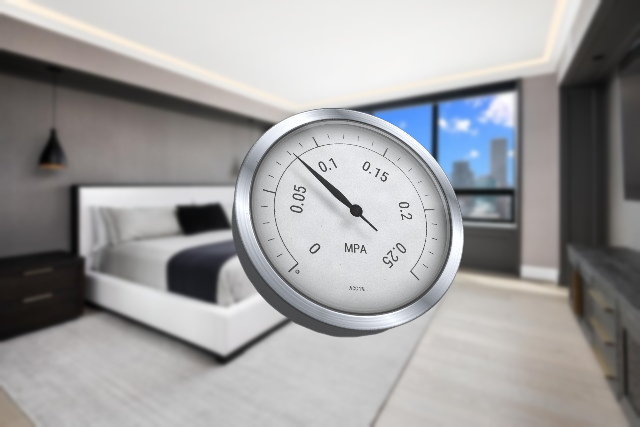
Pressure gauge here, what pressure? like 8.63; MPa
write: 0.08; MPa
